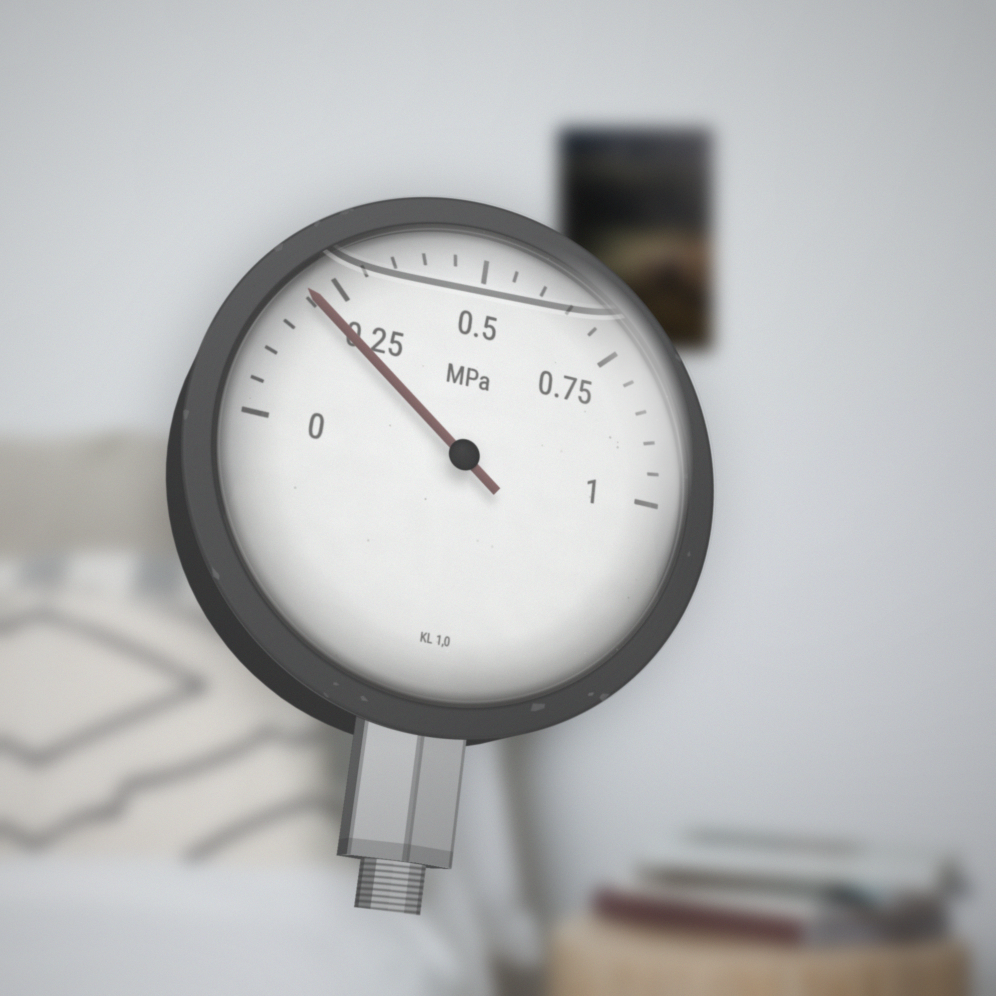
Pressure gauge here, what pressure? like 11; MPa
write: 0.2; MPa
